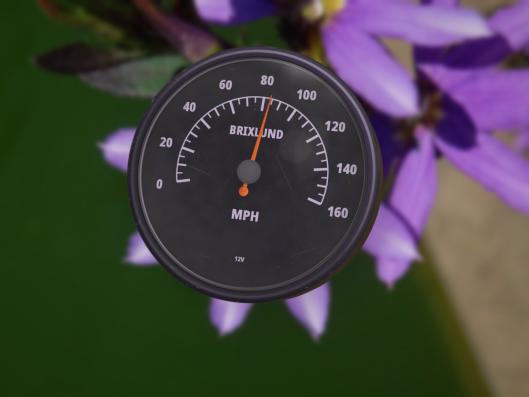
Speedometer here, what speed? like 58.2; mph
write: 85; mph
